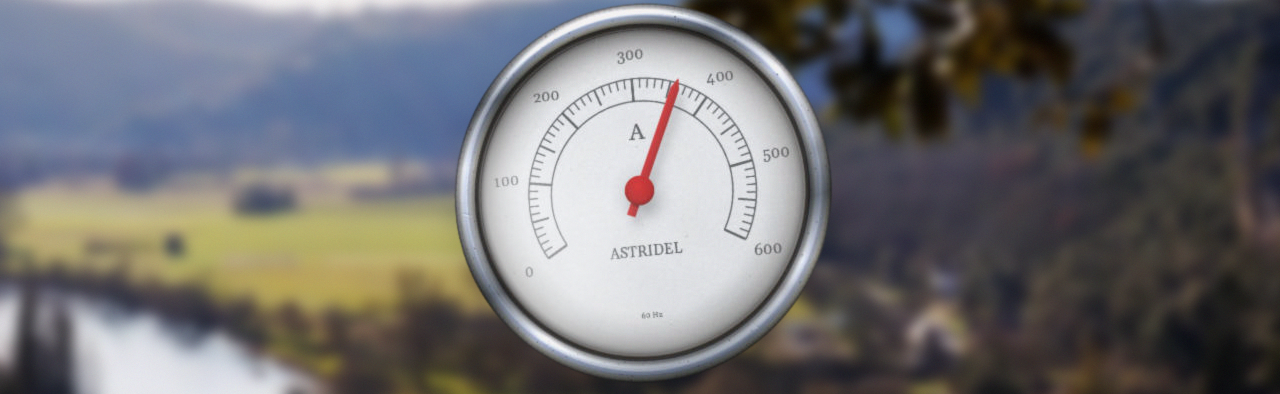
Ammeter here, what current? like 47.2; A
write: 360; A
